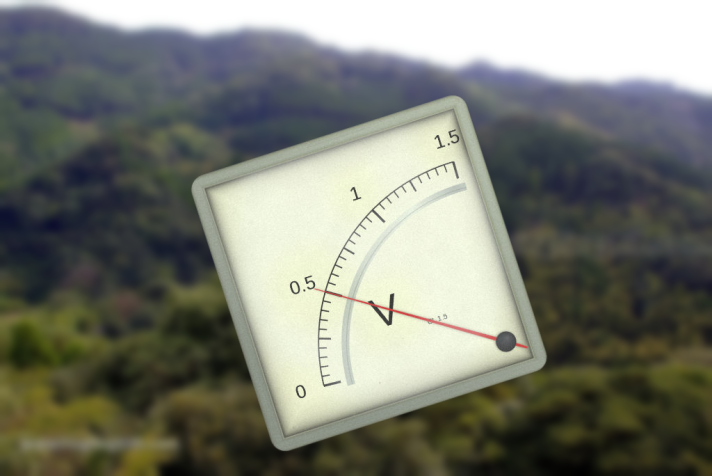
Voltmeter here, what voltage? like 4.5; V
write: 0.5; V
